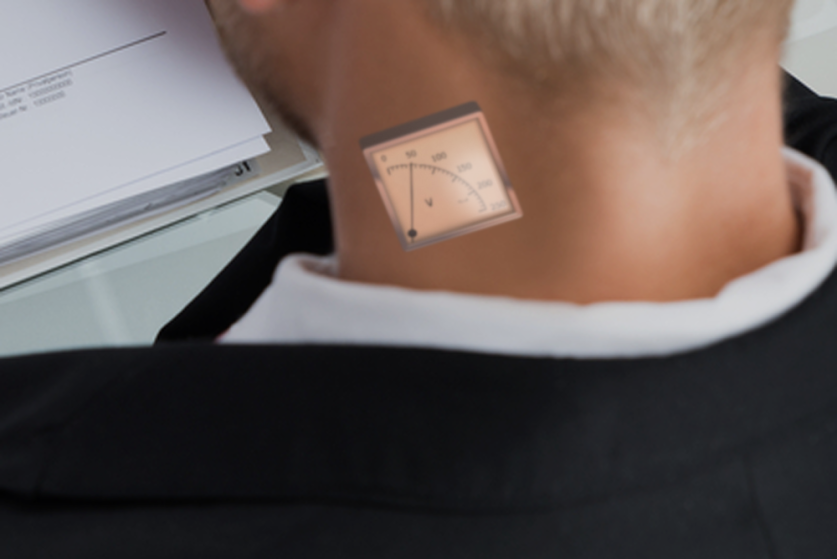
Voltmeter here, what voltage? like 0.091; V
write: 50; V
